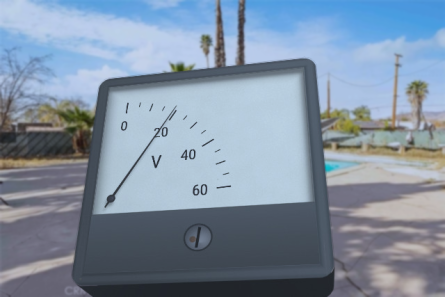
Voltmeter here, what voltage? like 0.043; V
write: 20; V
